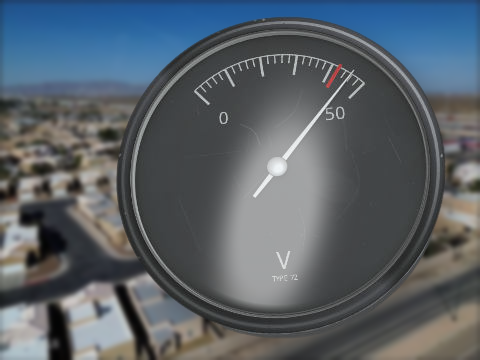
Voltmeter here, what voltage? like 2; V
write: 46; V
